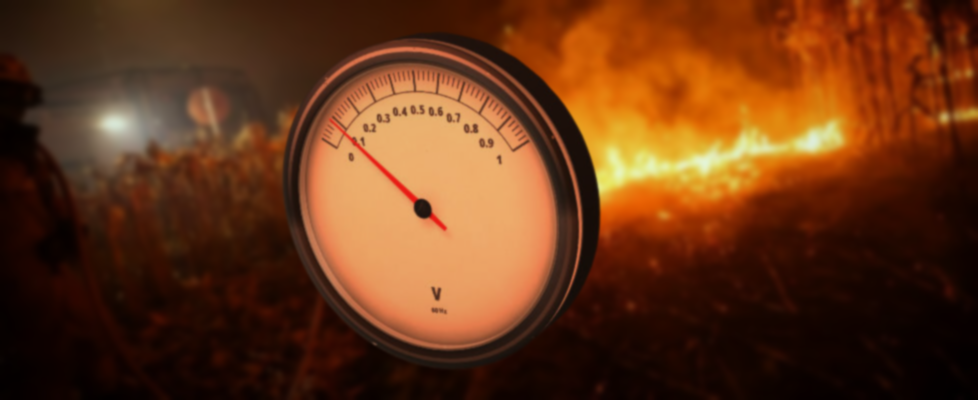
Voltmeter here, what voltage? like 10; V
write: 0.1; V
